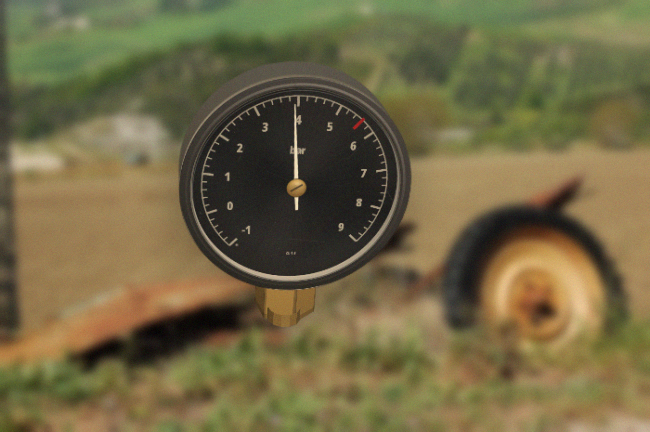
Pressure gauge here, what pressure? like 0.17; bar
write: 3.9; bar
